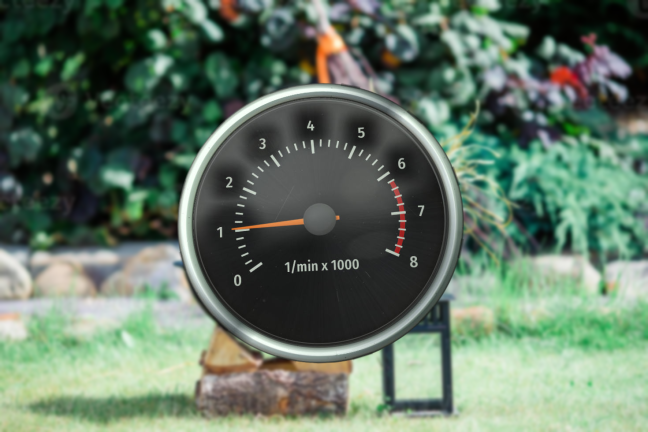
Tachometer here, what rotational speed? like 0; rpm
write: 1000; rpm
